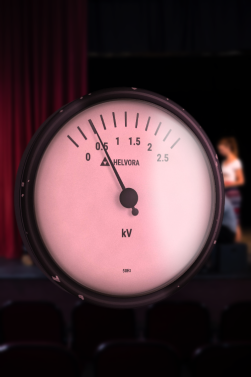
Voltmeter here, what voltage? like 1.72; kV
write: 0.5; kV
